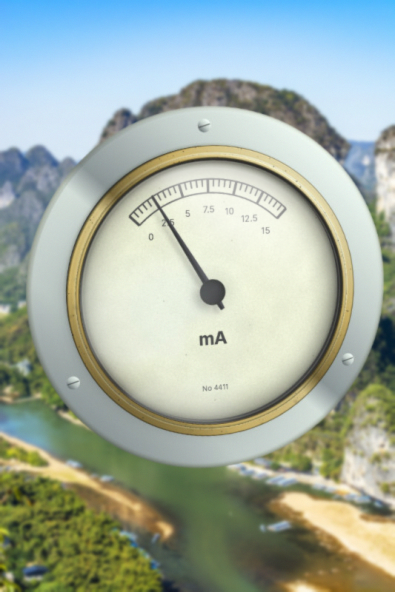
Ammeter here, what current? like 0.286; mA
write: 2.5; mA
